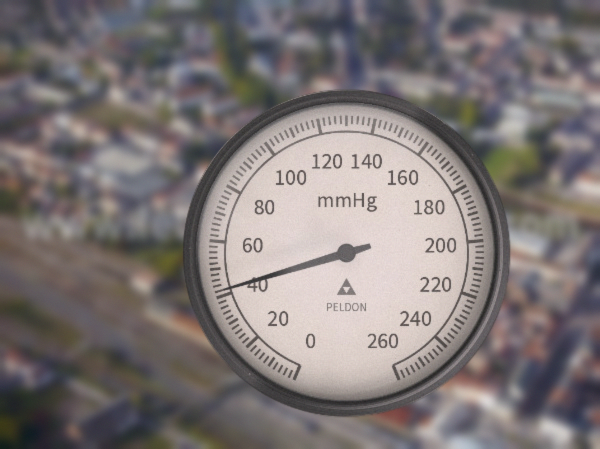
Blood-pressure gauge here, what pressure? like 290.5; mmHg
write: 42; mmHg
